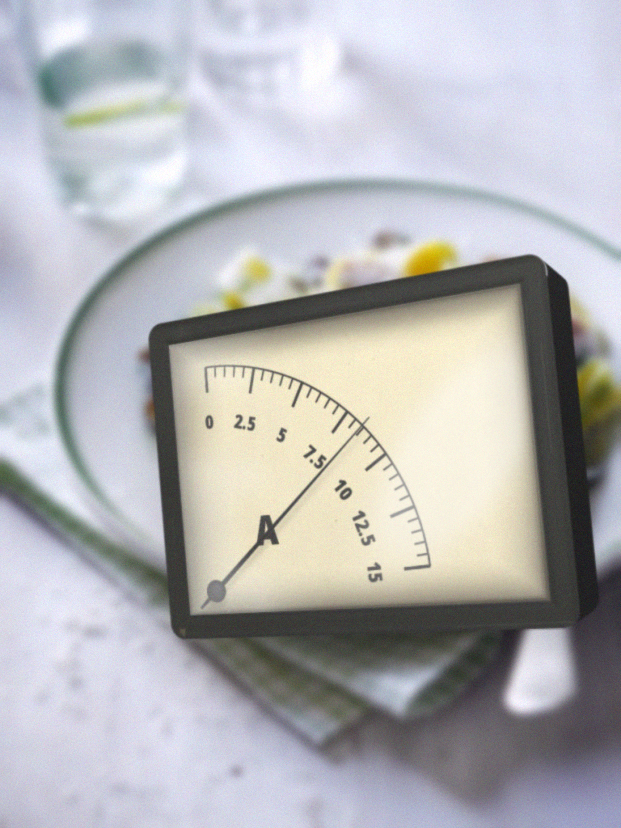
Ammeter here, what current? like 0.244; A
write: 8.5; A
